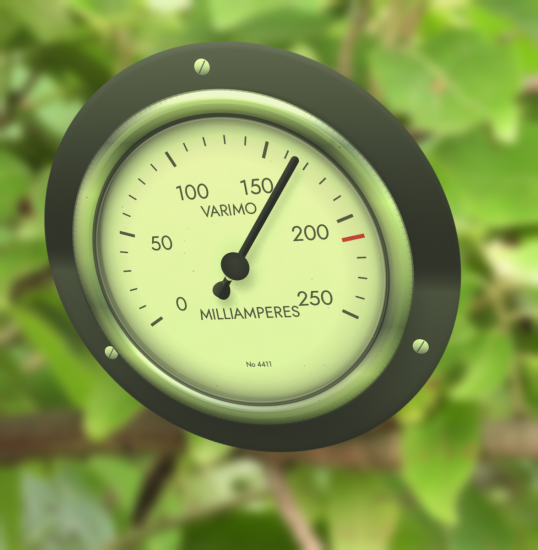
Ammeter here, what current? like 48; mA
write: 165; mA
